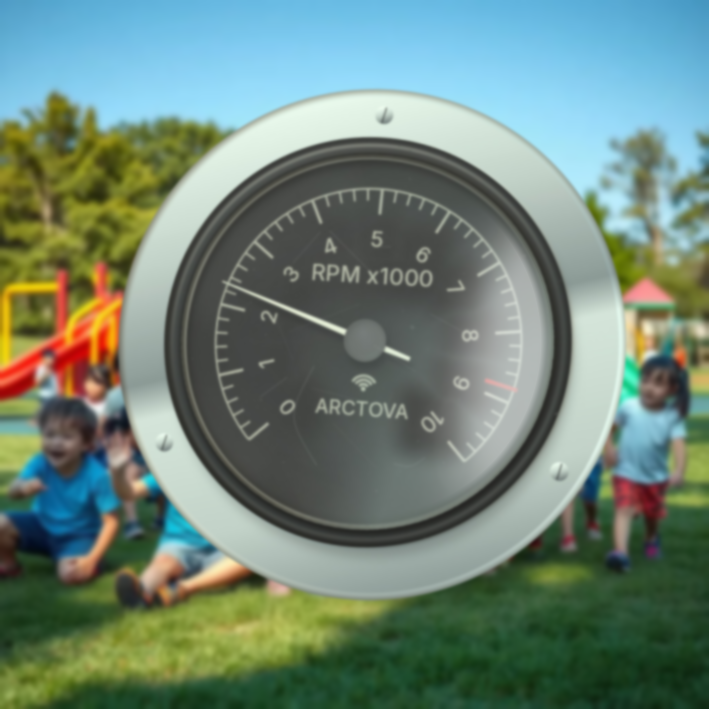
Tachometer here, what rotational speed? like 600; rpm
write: 2300; rpm
